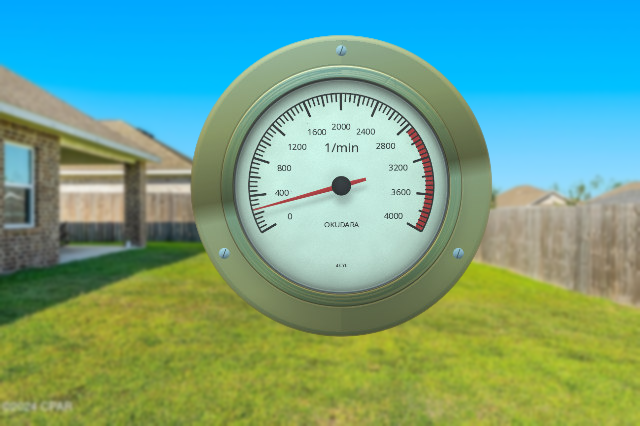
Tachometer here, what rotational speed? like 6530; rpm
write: 250; rpm
